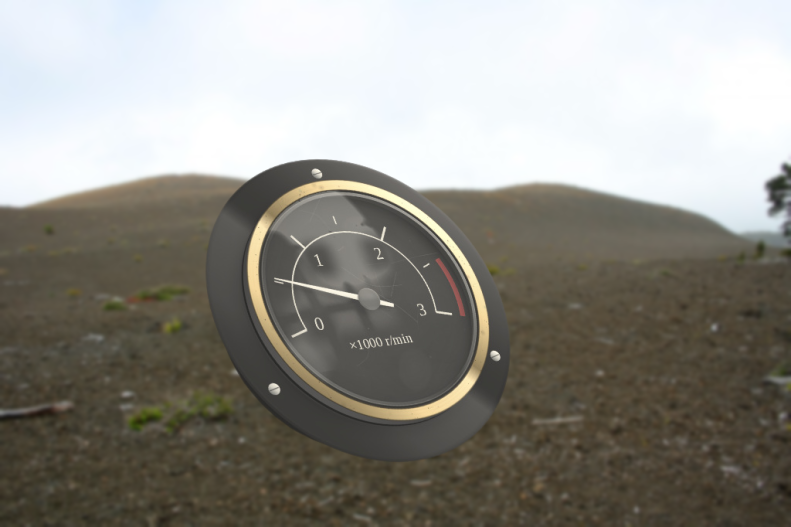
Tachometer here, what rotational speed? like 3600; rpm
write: 500; rpm
